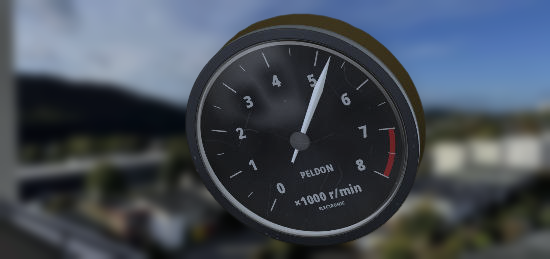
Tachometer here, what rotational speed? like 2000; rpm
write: 5250; rpm
